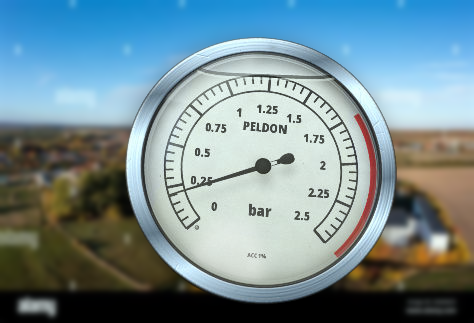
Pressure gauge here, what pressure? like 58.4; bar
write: 0.2; bar
